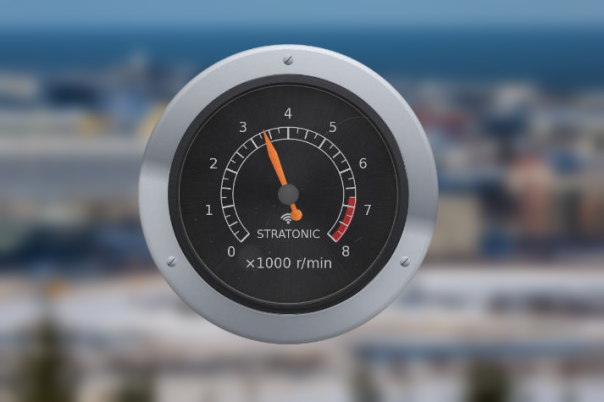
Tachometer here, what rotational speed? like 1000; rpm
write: 3375; rpm
